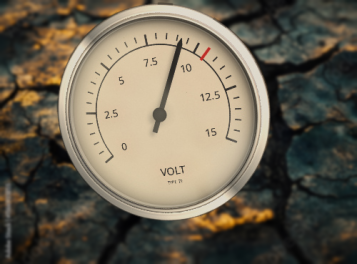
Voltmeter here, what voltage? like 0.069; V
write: 9.25; V
